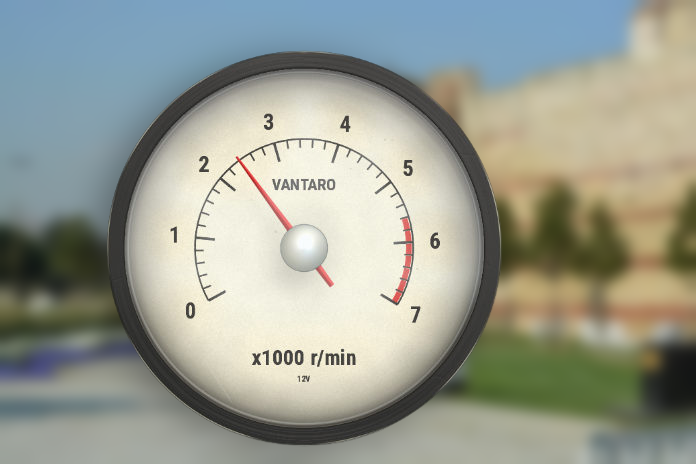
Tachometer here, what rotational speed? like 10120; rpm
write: 2400; rpm
